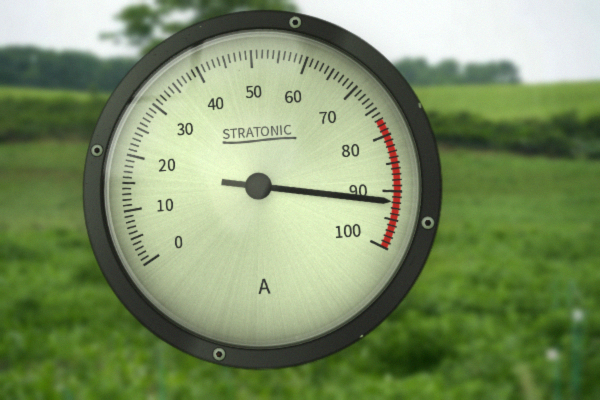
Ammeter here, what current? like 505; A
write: 92; A
